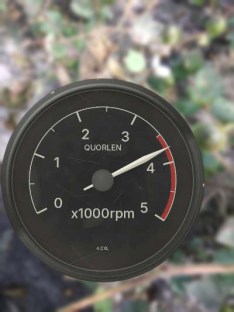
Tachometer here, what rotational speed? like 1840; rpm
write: 3750; rpm
